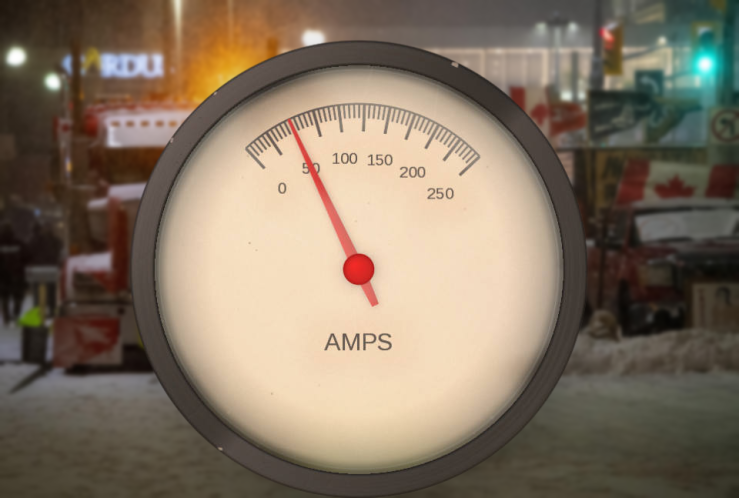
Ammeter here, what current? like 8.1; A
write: 50; A
